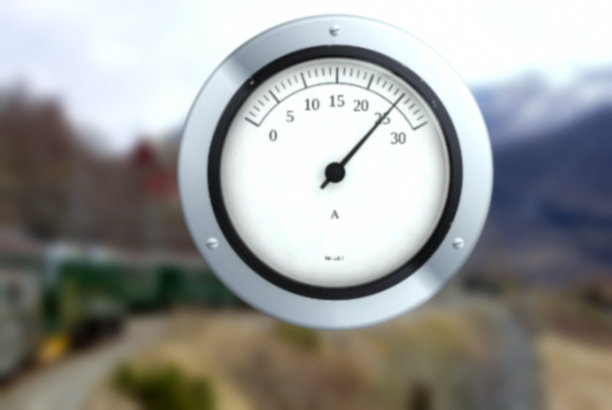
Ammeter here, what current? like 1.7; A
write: 25; A
